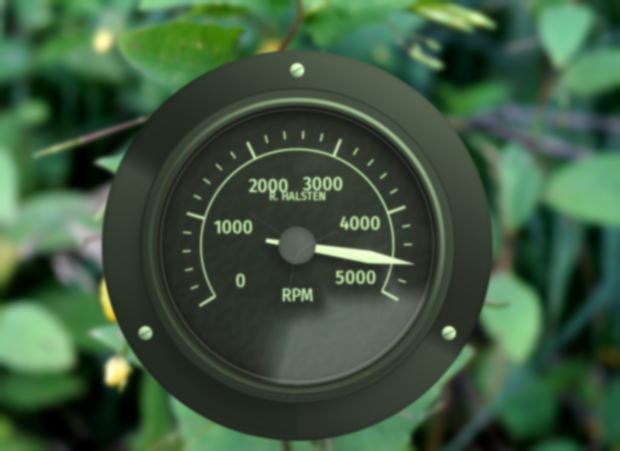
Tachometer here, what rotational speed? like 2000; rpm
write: 4600; rpm
